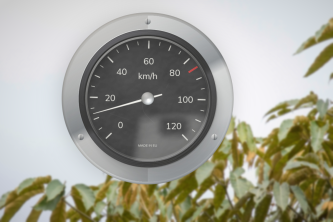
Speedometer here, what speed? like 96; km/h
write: 12.5; km/h
